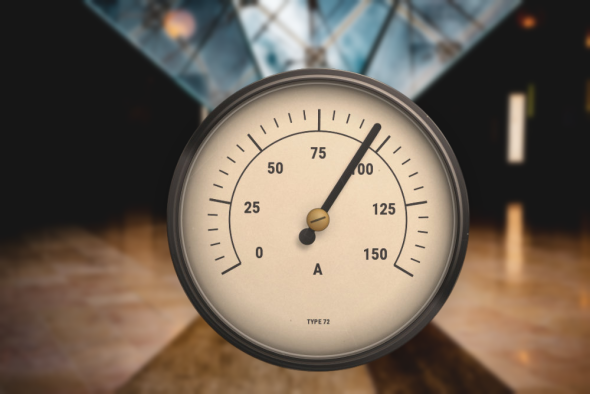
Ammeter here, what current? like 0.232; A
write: 95; A
